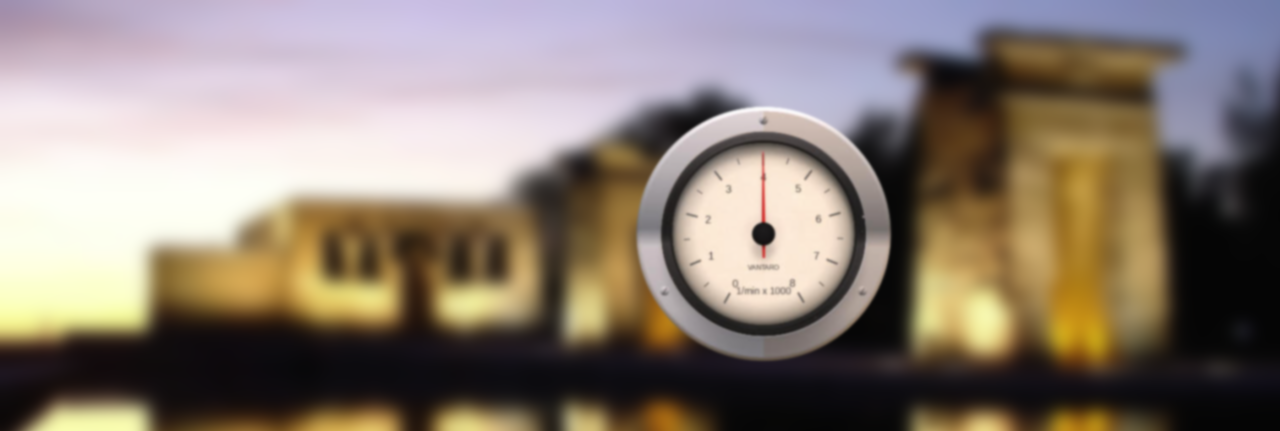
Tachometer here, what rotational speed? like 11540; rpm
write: 4000; rpm
